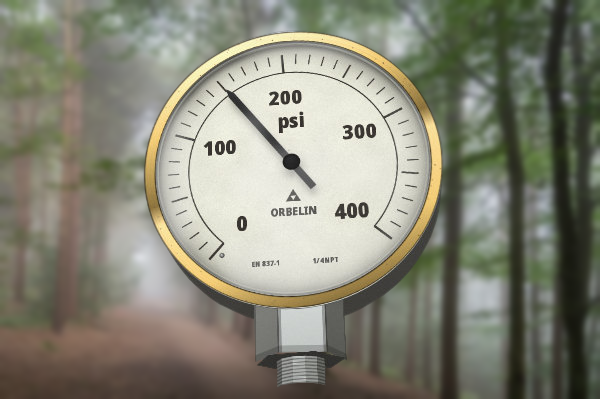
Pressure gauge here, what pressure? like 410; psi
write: 150; psi
